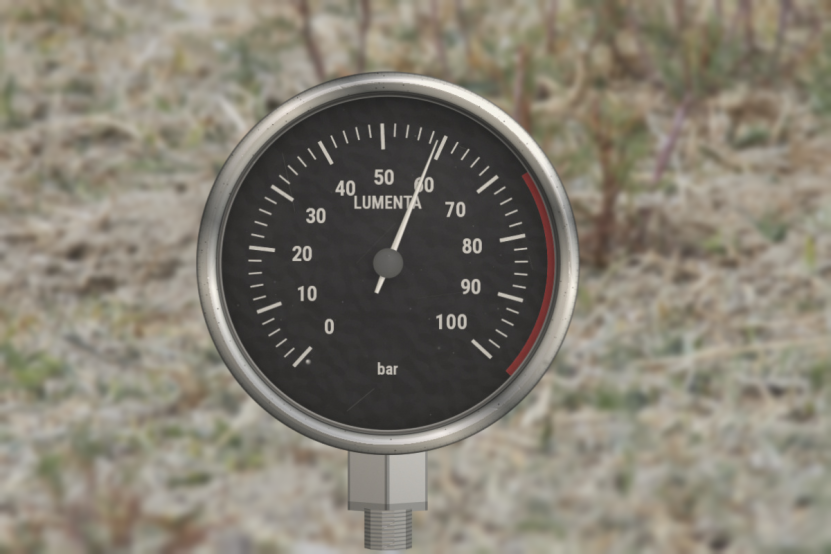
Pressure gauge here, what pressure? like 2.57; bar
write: 59; bar
